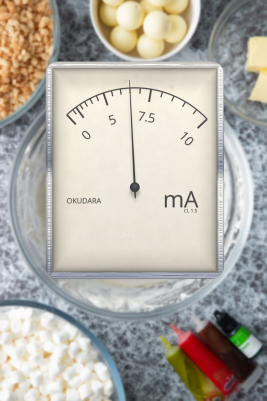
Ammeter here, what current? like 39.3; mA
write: 6.5; mA
